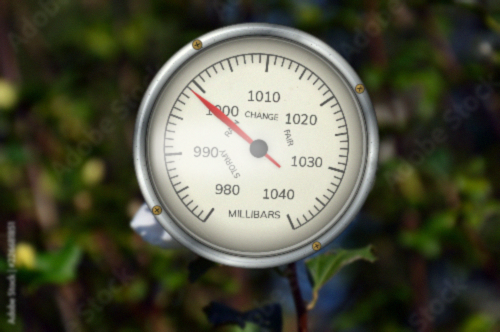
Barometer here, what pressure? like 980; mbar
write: 999; mbar
